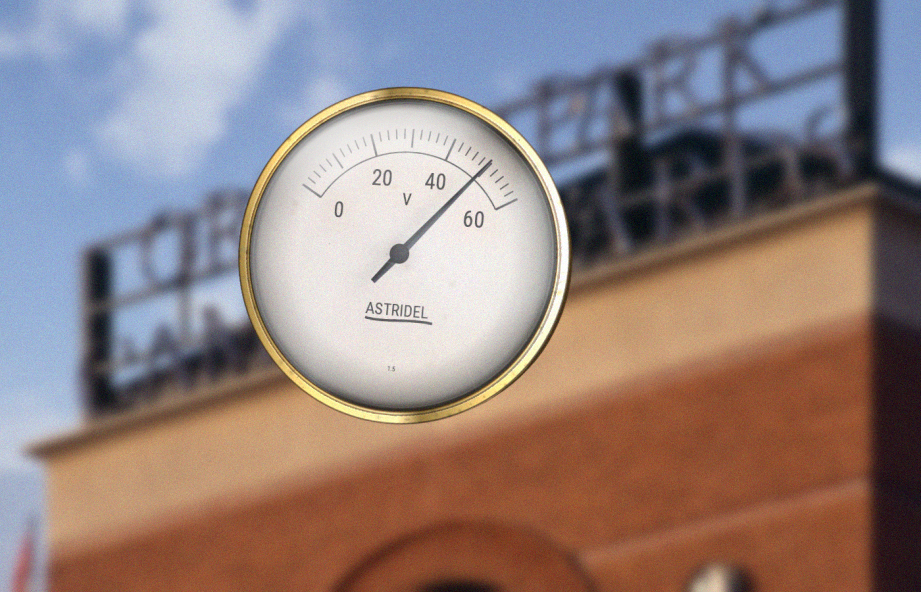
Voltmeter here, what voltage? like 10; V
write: 50; V
